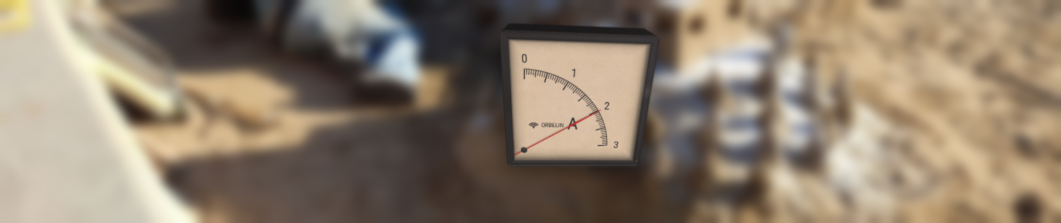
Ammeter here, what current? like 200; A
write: 2; A
